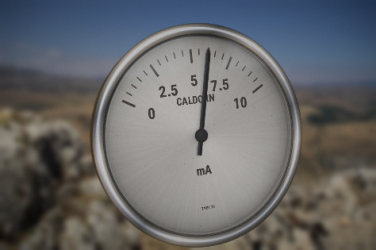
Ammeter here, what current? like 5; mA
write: 6; mA
